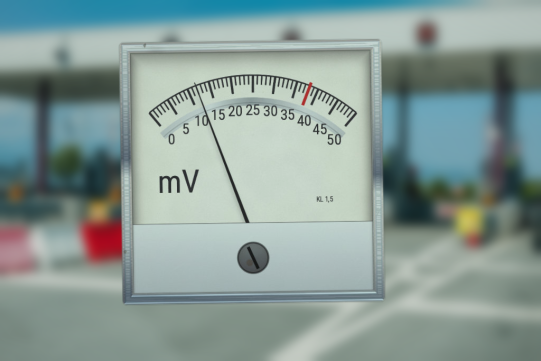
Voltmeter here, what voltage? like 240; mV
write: 12; mV
